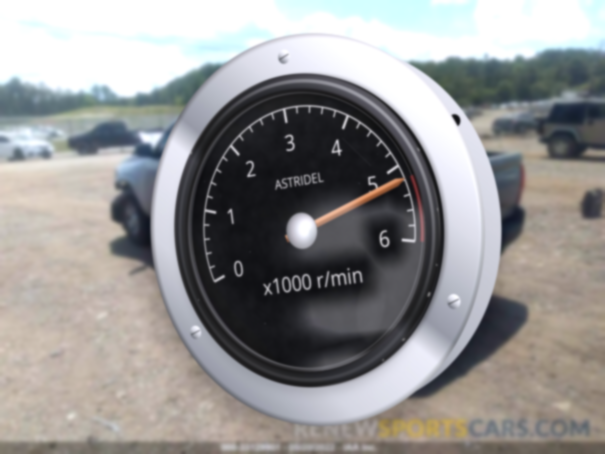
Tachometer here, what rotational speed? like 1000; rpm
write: 5200; rpm
